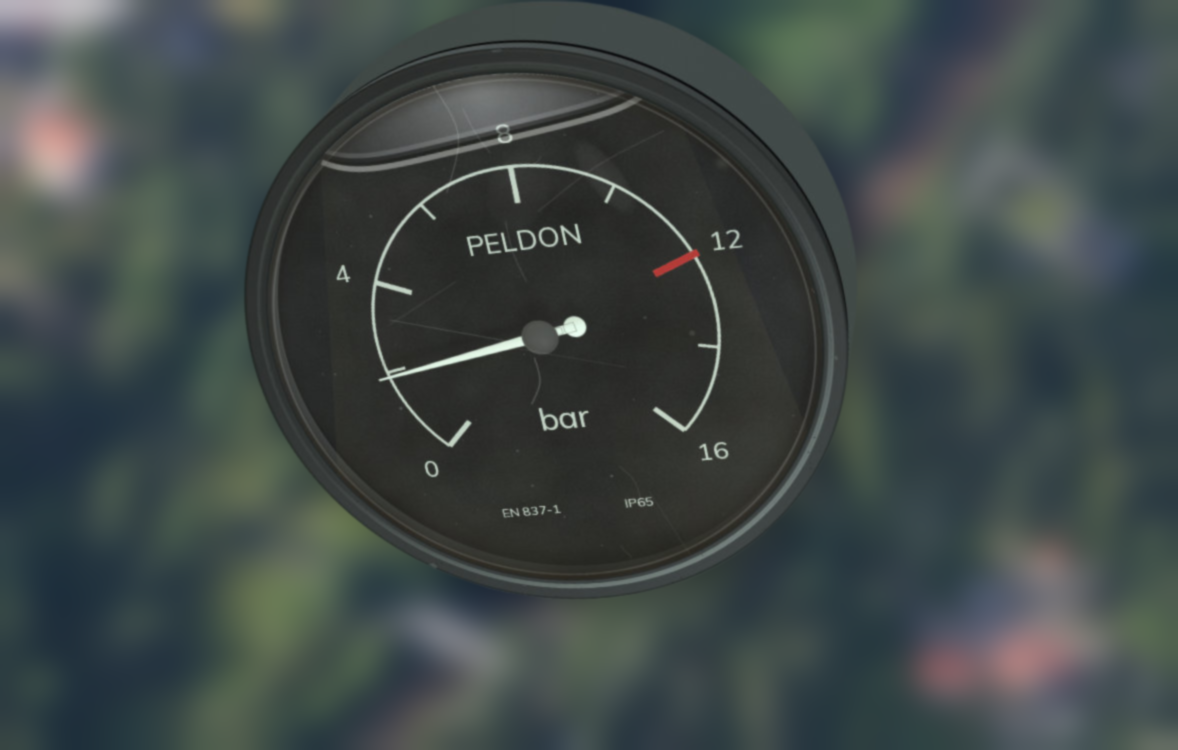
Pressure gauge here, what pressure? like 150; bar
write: 2; bar
